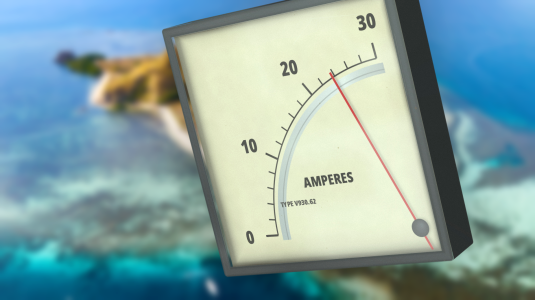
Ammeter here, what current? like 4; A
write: 24; A
